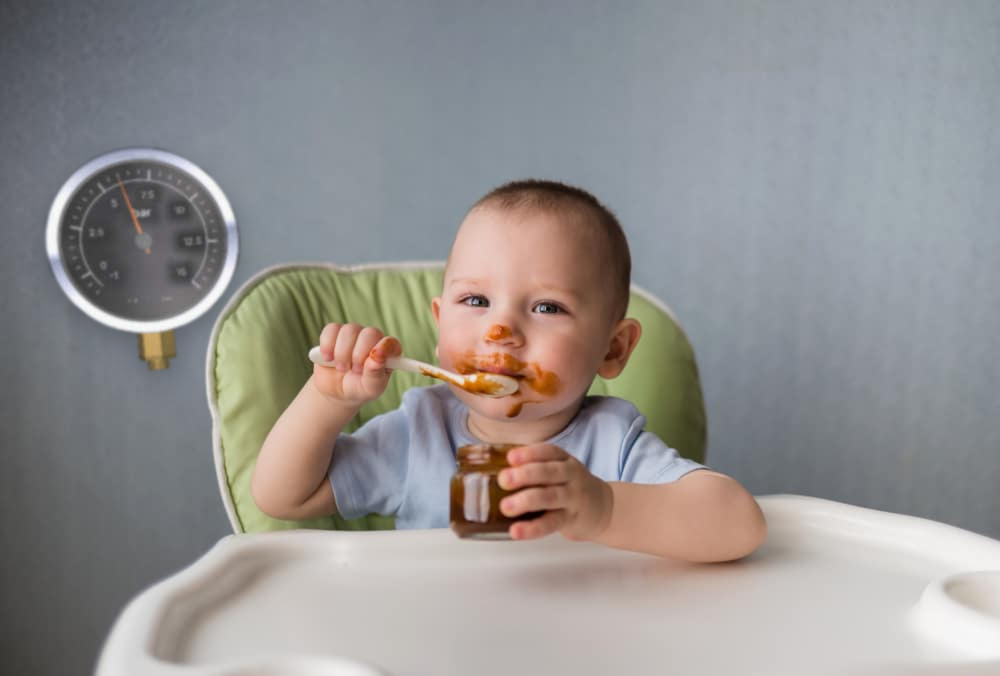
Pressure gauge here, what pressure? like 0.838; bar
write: 6; bar
